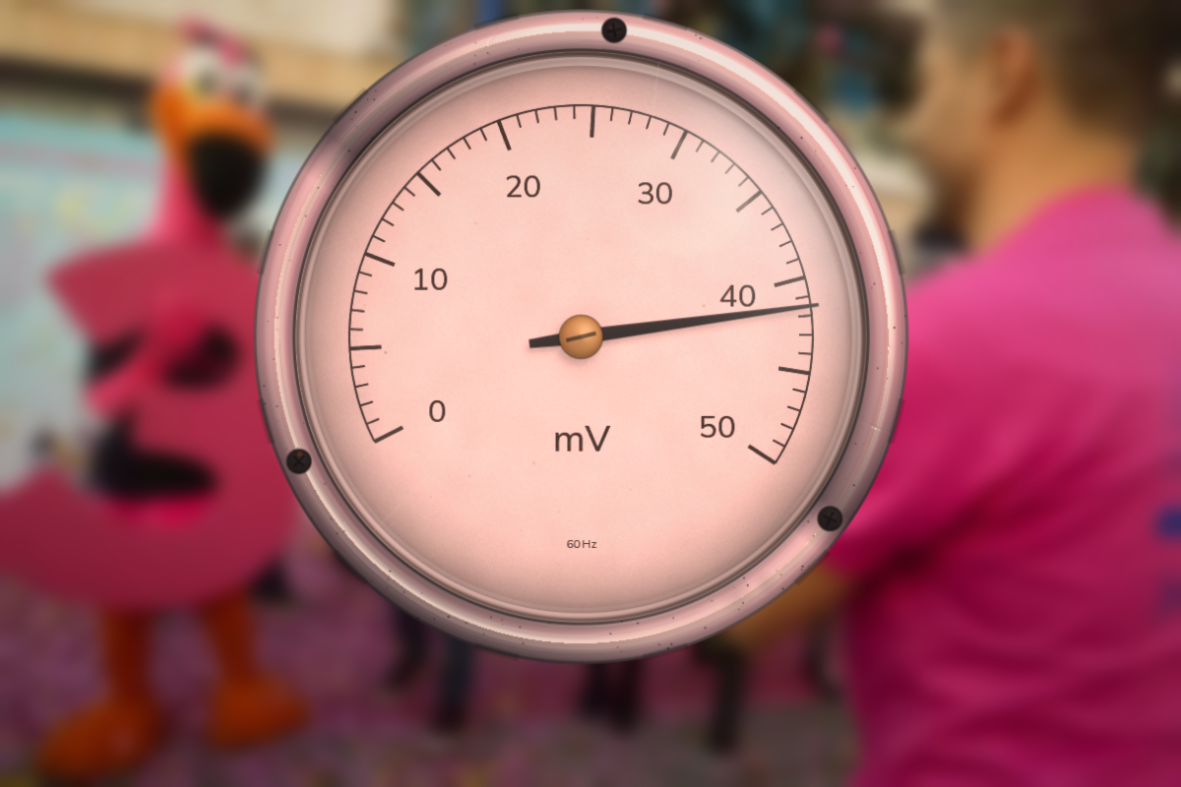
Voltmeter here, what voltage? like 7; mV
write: 41.5; mV
